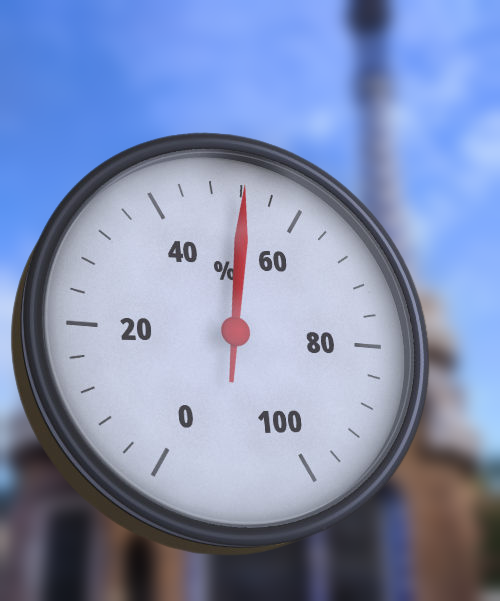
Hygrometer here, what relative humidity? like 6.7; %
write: 52; %
